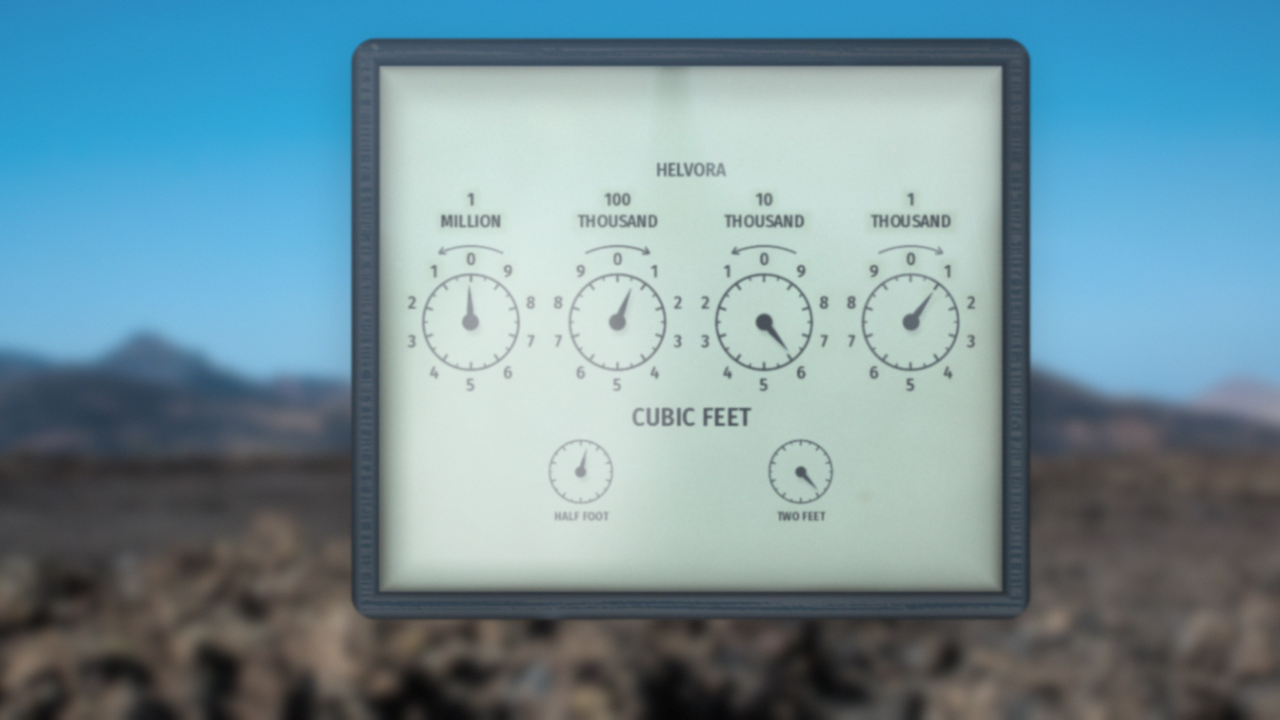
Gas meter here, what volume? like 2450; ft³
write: 6100; ft³
